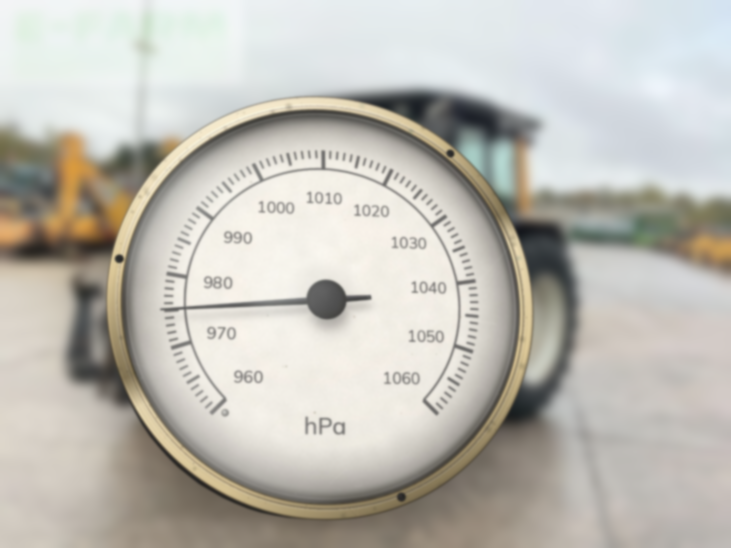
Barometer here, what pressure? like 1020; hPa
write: 975; hPa
